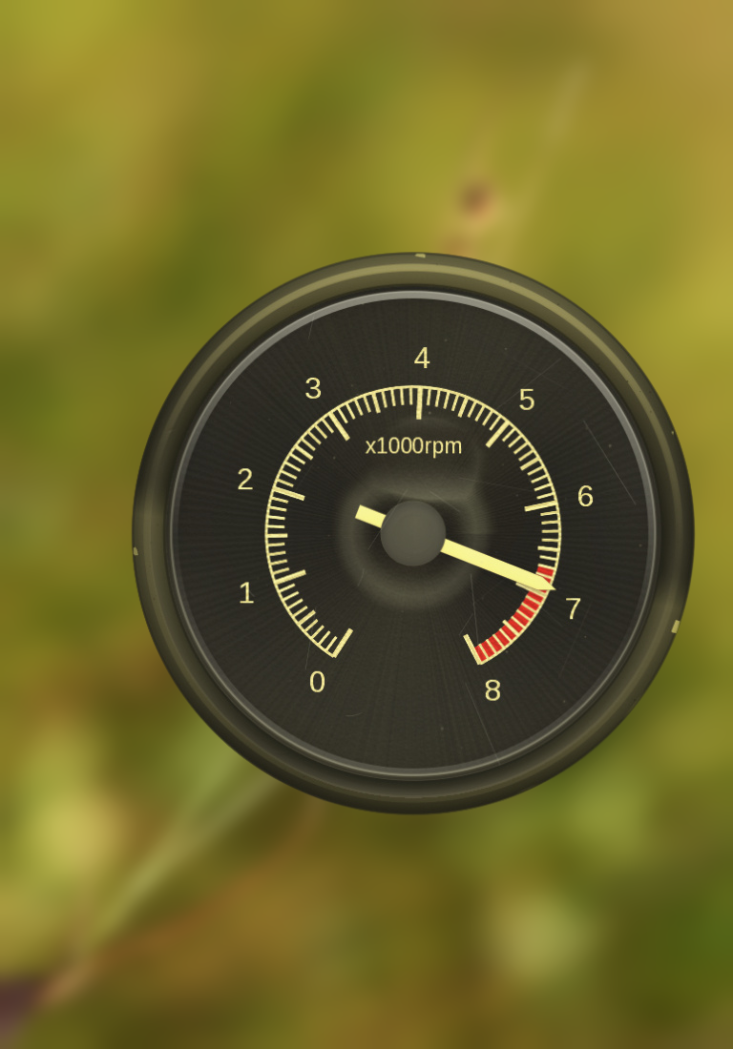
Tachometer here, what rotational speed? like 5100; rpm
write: 6900; rpm
